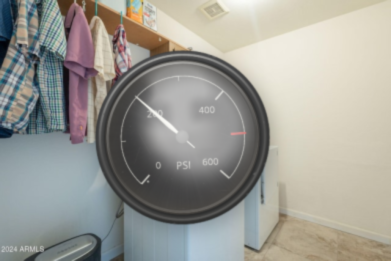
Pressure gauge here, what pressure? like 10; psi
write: 200; psi
